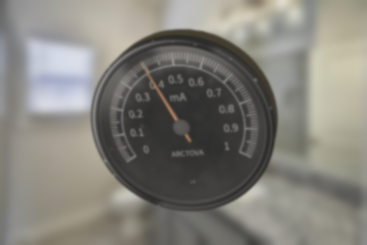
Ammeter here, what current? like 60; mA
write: 0.4; mA
